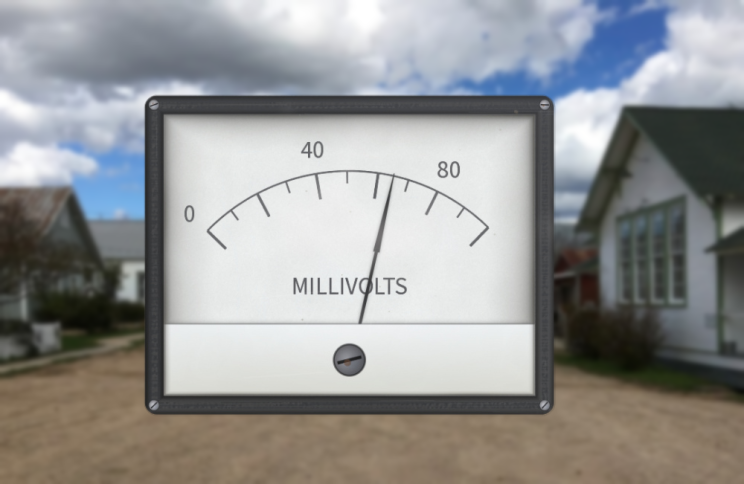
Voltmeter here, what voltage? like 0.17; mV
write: 65; mV
